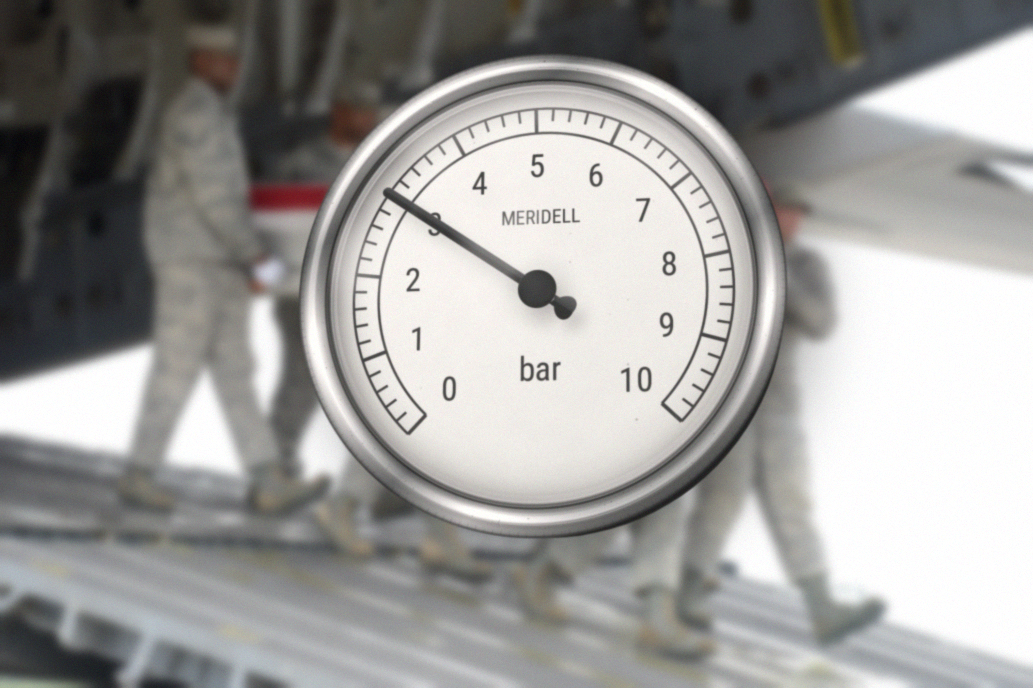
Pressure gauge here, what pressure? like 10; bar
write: 3; bar
